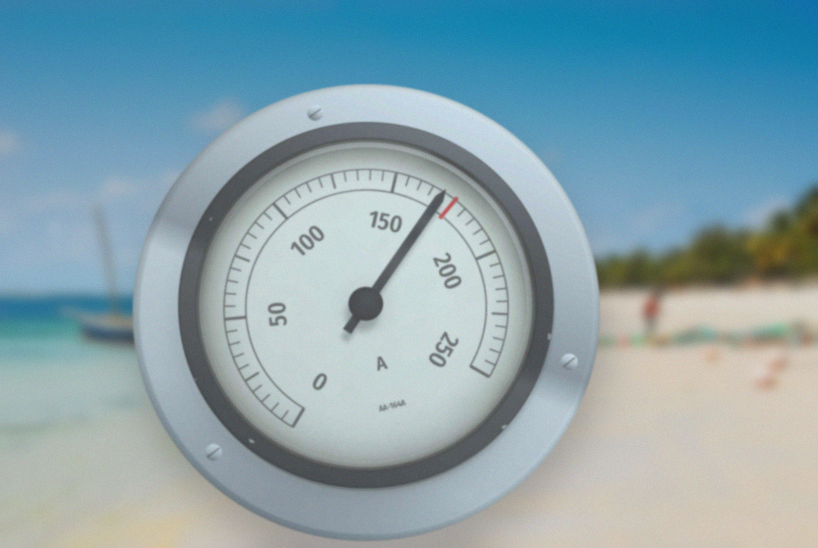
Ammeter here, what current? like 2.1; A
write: 170; A
